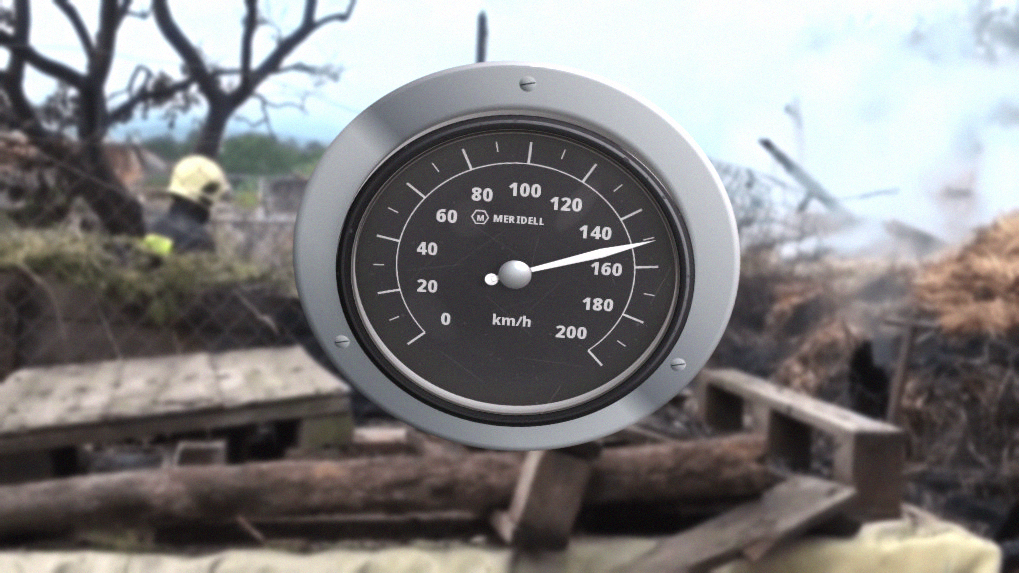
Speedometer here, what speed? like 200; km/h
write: 150; km/h
